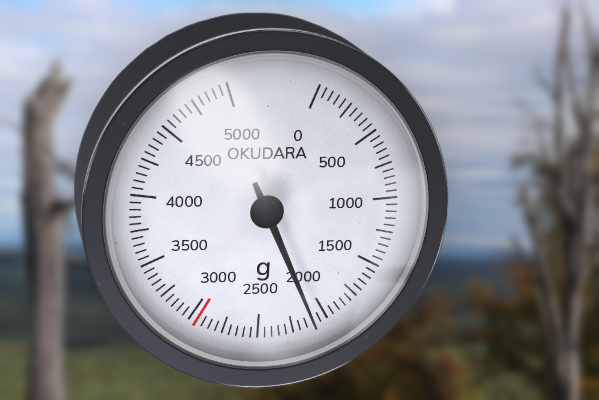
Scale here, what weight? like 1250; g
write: 2100; g
